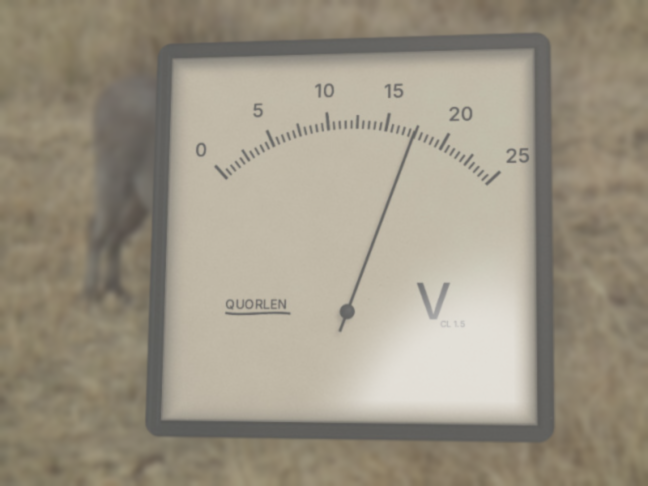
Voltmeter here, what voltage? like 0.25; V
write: 17.5; V
